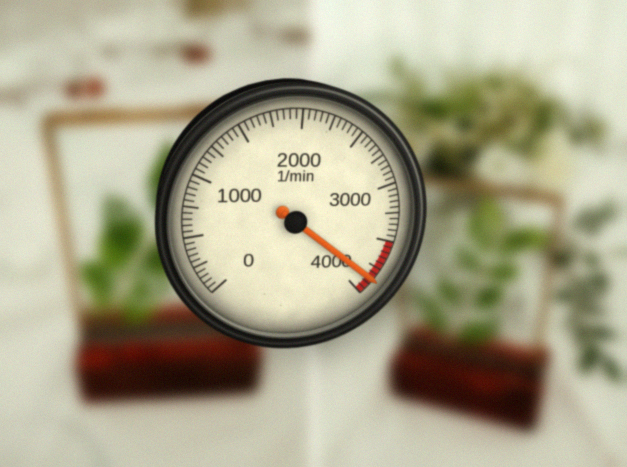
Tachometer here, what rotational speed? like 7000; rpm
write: 3850; rpm
